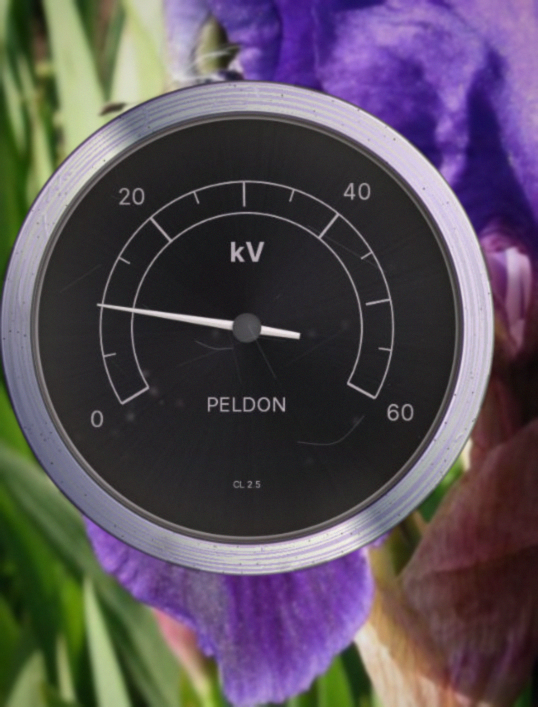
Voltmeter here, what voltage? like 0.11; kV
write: 10; kV
